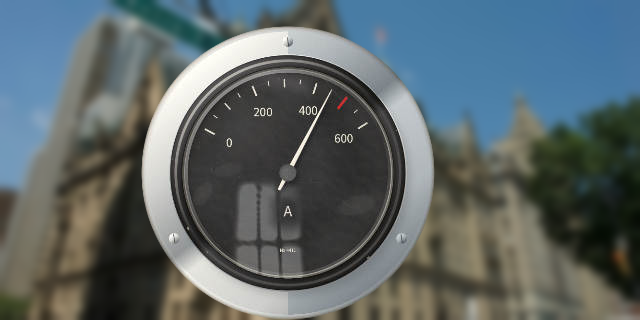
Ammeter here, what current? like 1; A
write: 450; A
